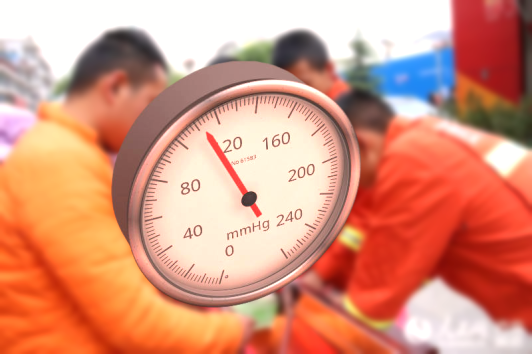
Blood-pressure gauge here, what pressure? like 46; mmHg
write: 112; mmHg
